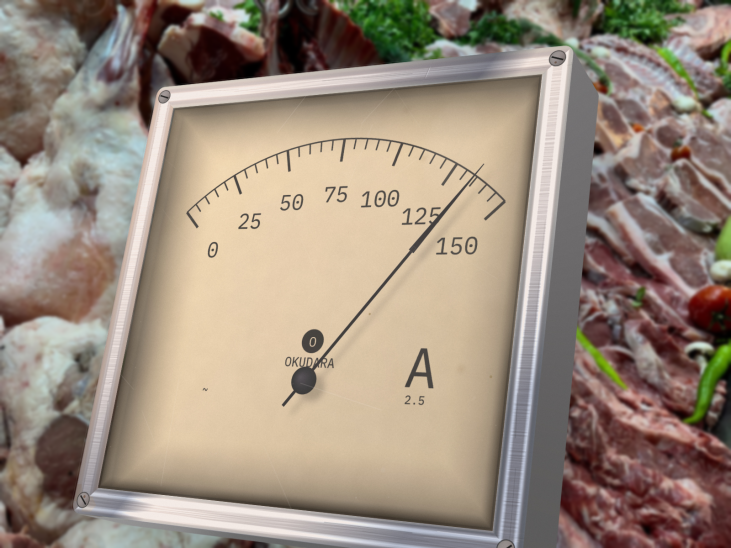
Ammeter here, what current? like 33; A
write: 135; A
